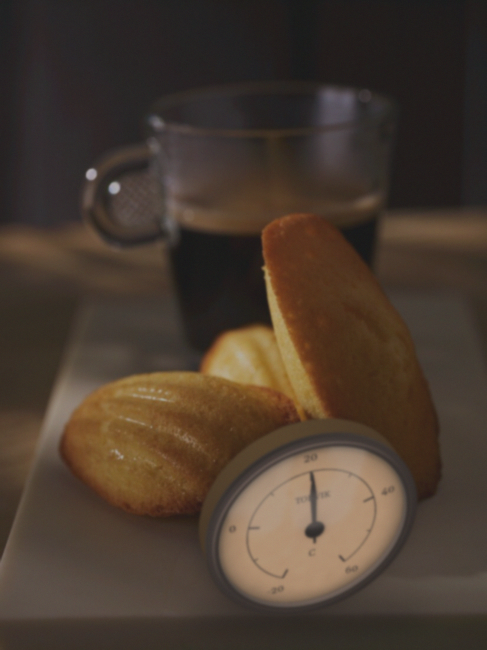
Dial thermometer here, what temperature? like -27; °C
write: 20; °C
